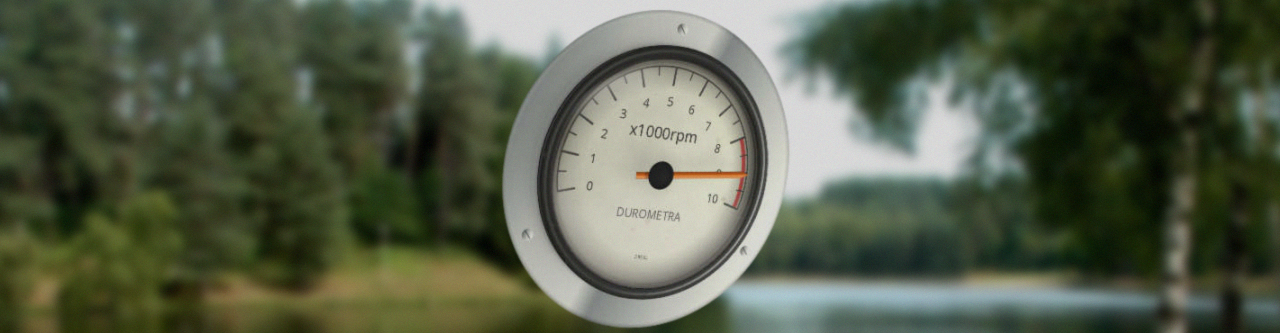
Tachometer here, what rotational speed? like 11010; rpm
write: 9000; rpm
